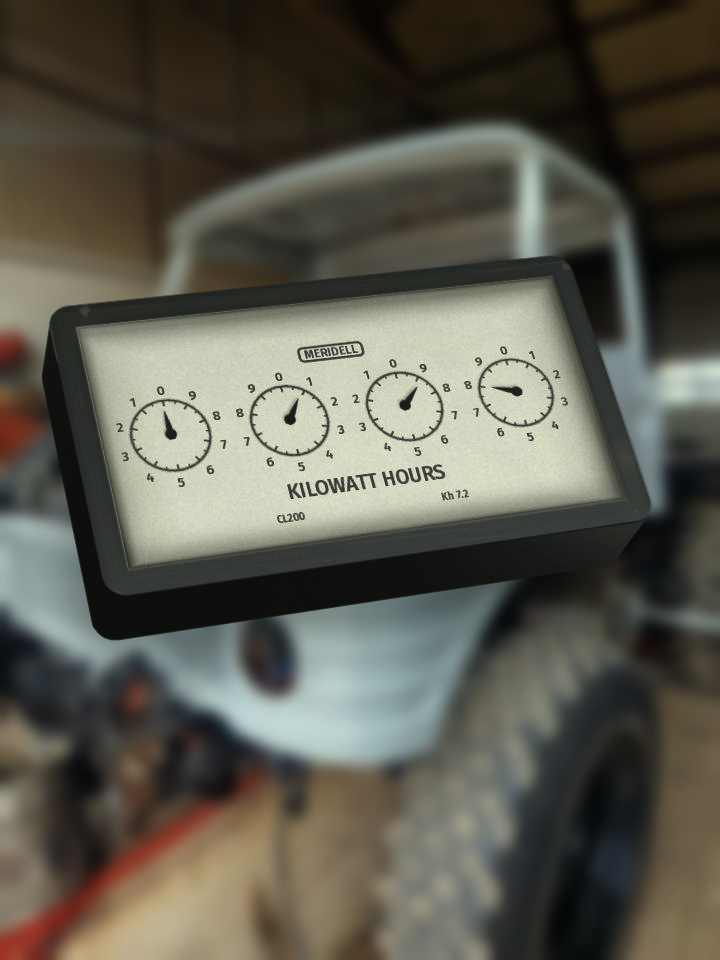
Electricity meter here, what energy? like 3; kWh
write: 88; kWh
